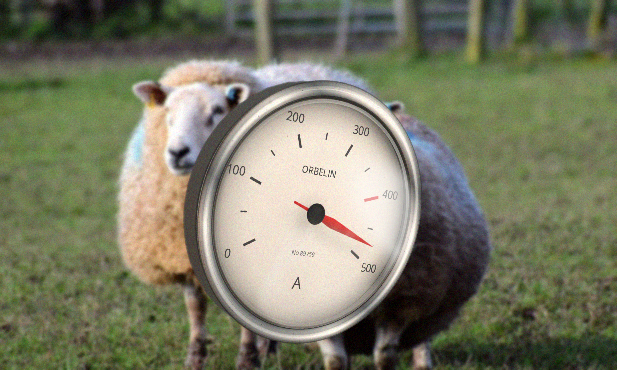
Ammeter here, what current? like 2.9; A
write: 475; A
